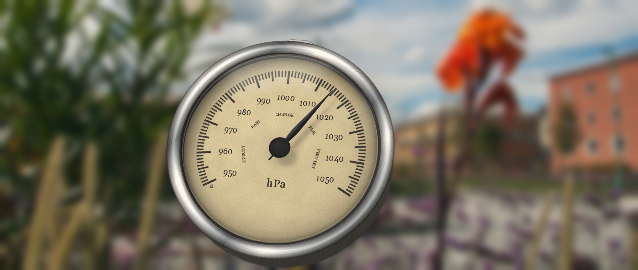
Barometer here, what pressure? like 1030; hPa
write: 1015; hPa
